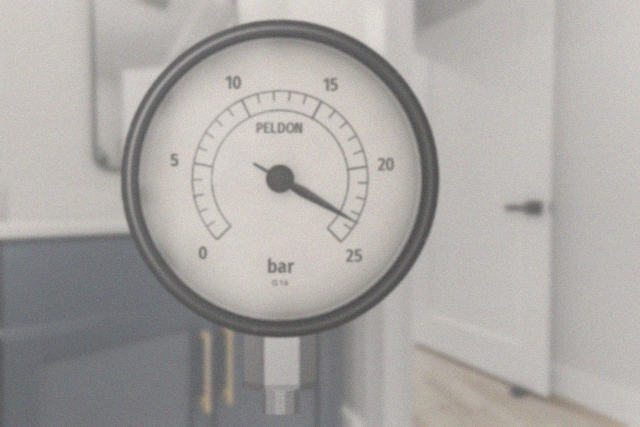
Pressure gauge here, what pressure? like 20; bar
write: 23.5; bar
